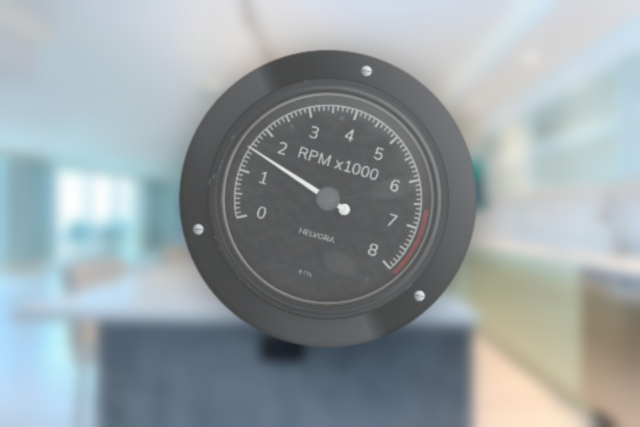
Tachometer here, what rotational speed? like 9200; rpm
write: 1500; rpm
